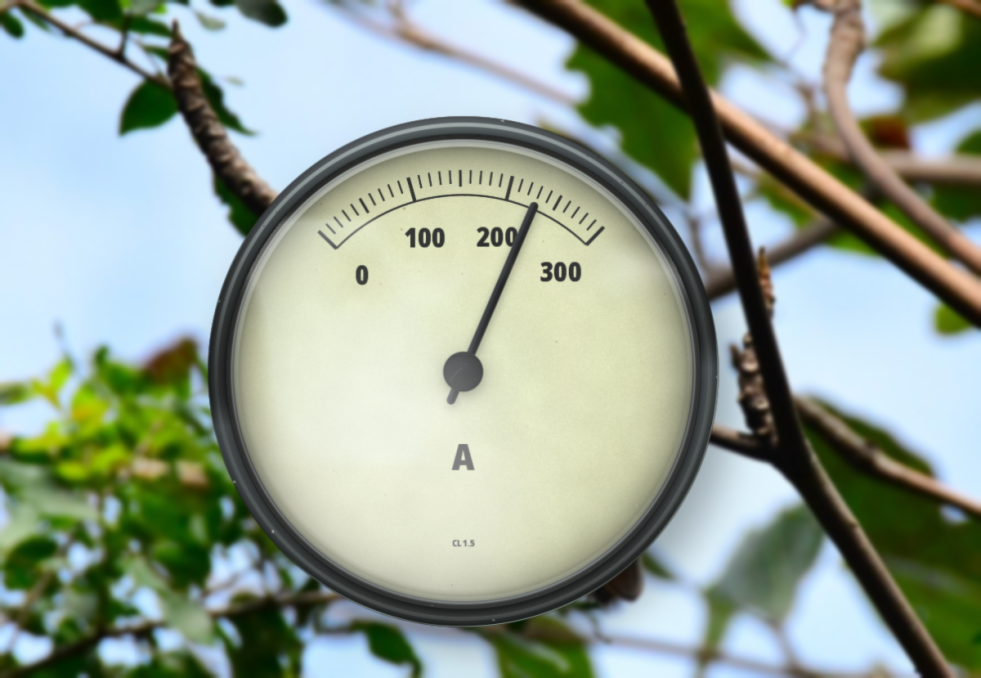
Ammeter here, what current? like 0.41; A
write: 230; A
